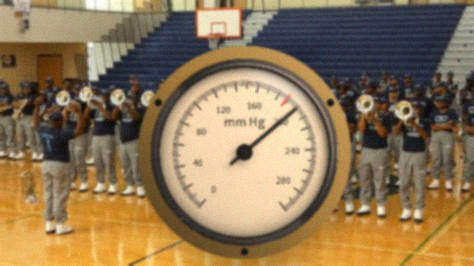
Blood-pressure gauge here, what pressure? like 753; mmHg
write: 200; mmHg
